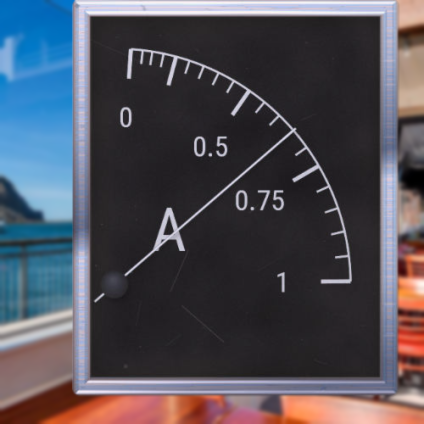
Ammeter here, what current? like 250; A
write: 0.65; A
